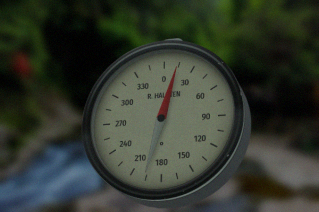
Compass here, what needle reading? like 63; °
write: 15; °
